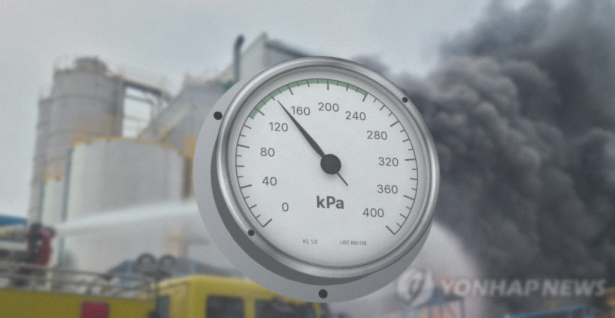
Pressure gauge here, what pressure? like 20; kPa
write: 140; kPa
